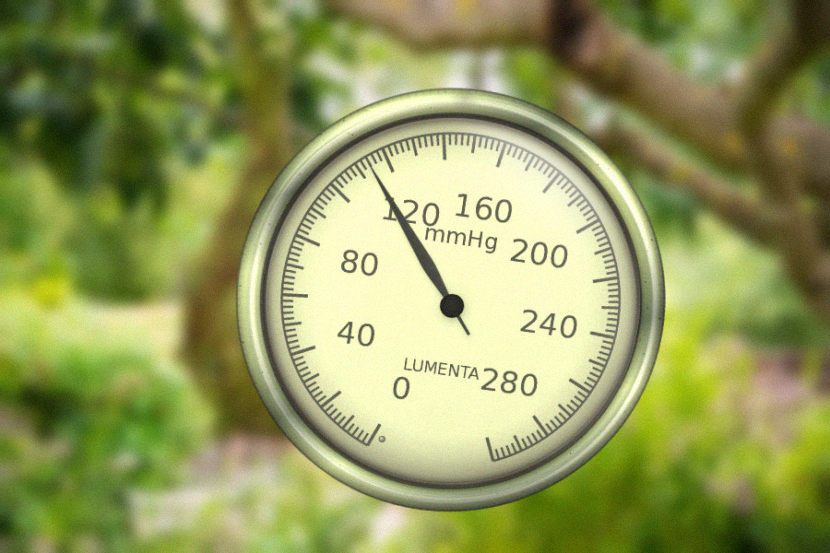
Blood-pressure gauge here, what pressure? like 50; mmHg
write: 114; mmHg
